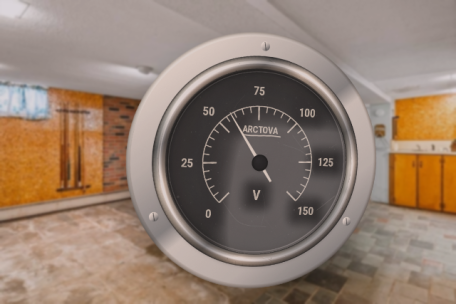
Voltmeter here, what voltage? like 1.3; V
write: 57.5; V
